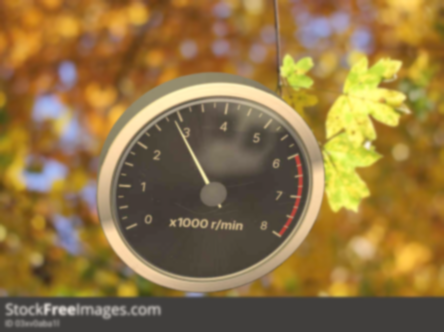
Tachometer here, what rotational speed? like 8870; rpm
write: 2875; rpm
